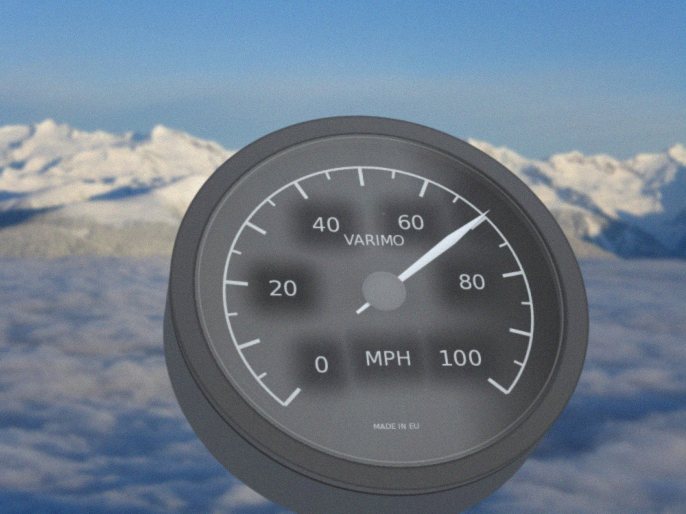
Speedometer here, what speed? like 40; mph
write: 70; mph
